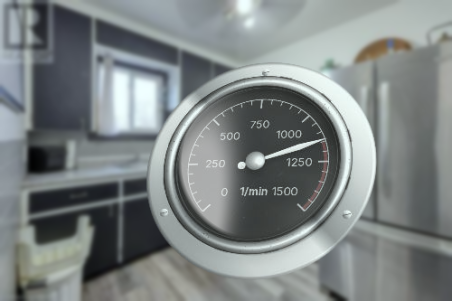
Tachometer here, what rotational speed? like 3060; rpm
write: 1150; rpm
